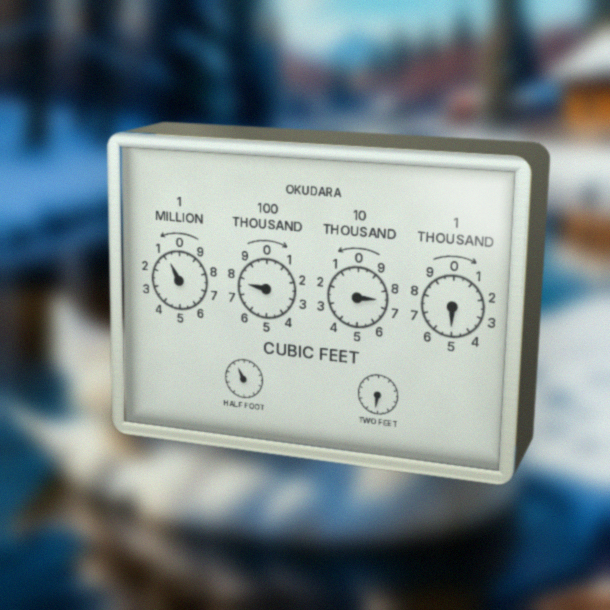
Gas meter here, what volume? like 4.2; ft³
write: 77500; ft³
